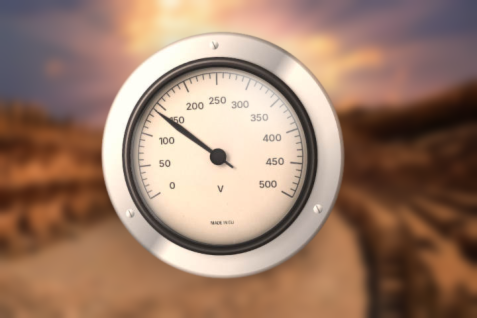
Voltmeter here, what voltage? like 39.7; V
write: 140; V
